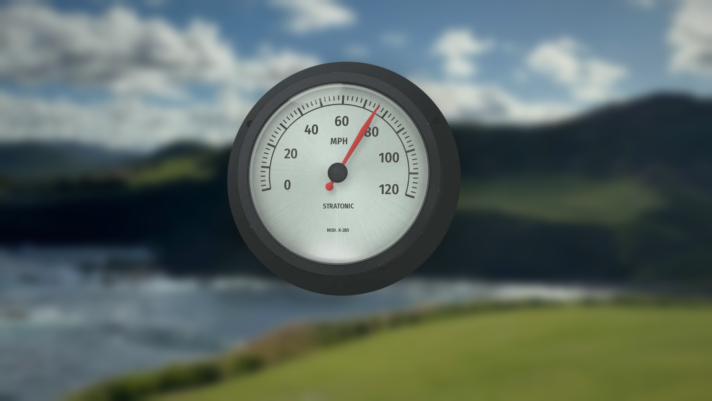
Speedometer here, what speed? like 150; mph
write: 76; mph
